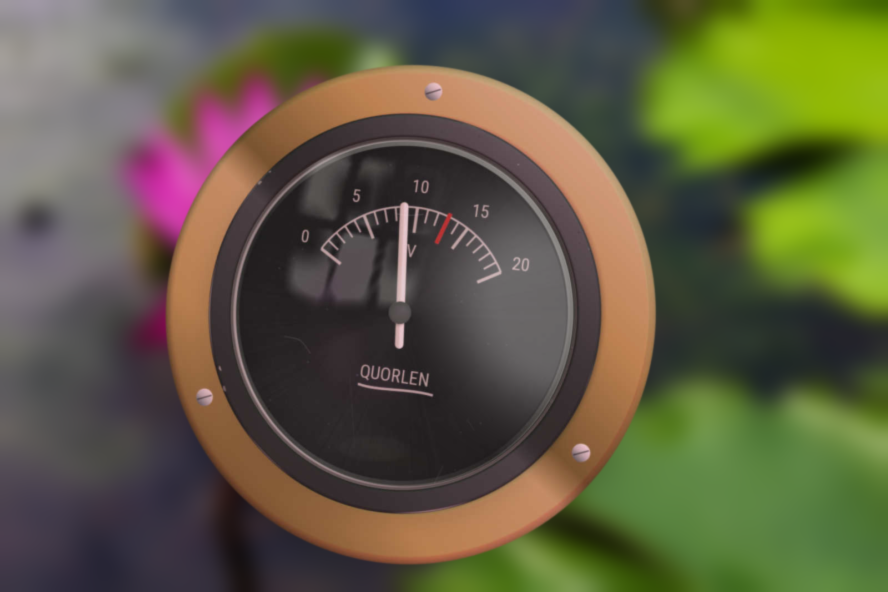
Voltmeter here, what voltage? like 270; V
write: 9; V
